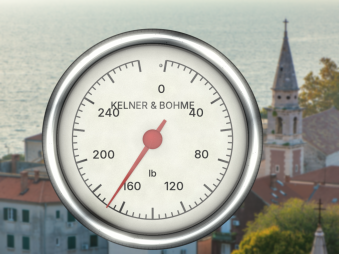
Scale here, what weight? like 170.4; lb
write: 168; lb
